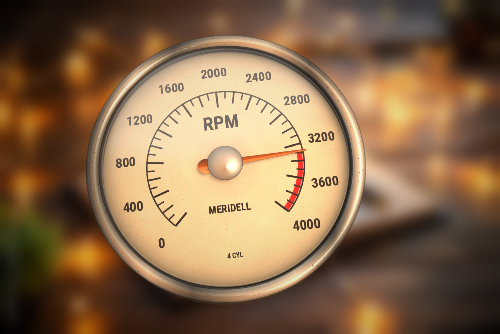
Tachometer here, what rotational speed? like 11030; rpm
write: 3300; rpm
